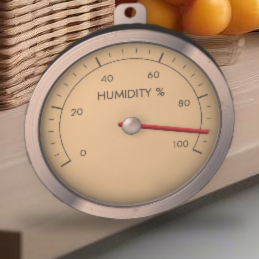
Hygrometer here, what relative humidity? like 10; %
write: 92; %
